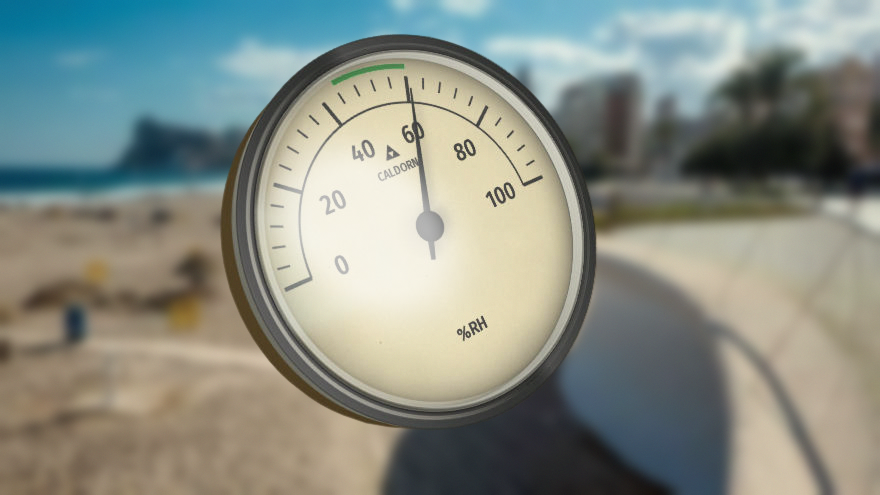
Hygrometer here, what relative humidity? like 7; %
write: 60; %
